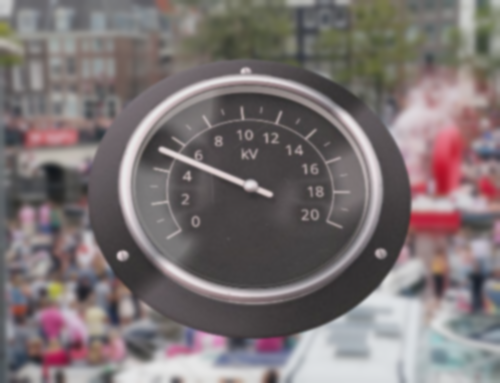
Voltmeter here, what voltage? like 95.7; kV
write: 5; kV
